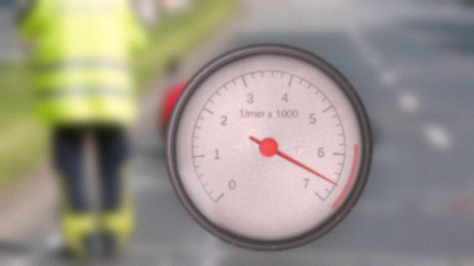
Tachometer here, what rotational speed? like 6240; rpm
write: 6600; rpm
